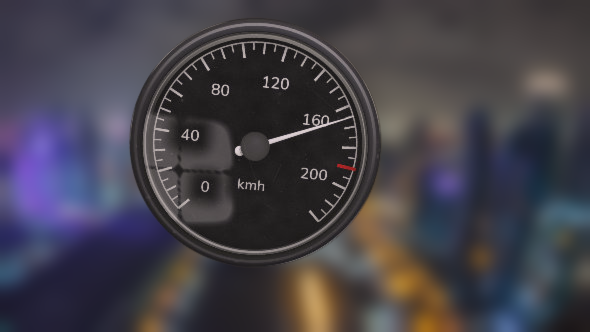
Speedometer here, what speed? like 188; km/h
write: 165; km/h
